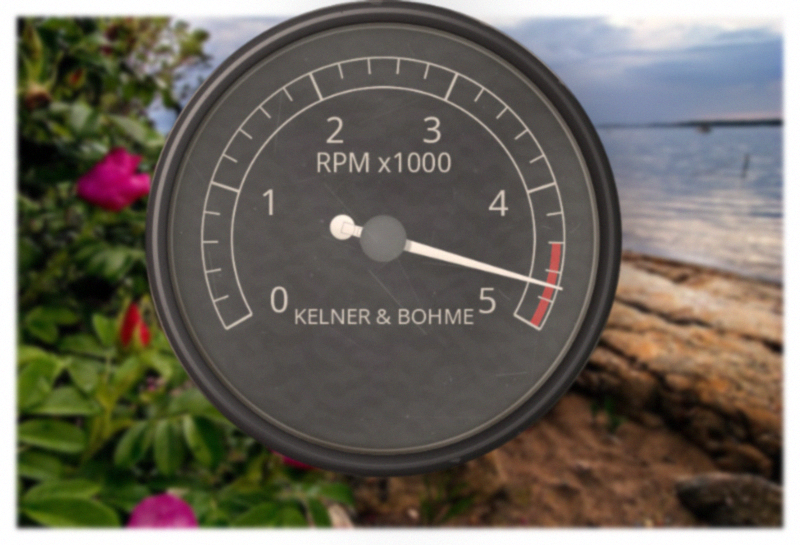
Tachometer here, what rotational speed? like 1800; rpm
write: 4700; rpm
